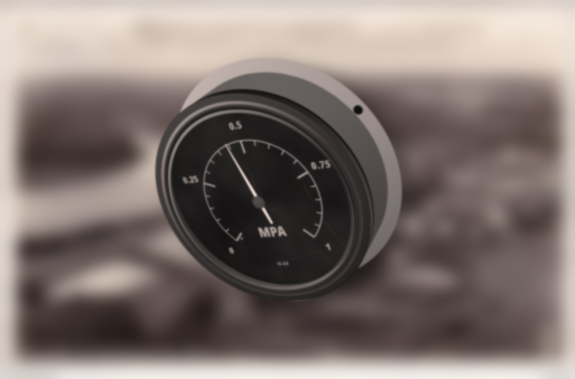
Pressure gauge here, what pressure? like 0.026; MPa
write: 0.45; MPa
